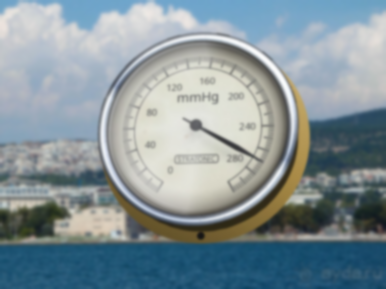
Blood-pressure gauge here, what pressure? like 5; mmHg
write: 270; mmHg
